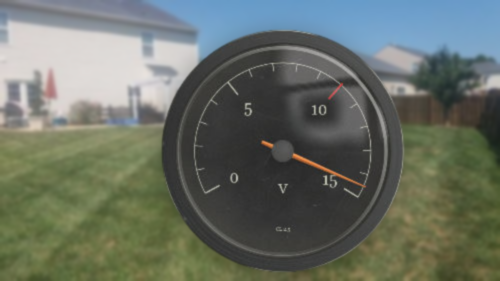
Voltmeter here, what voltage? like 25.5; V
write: 14.5; V
